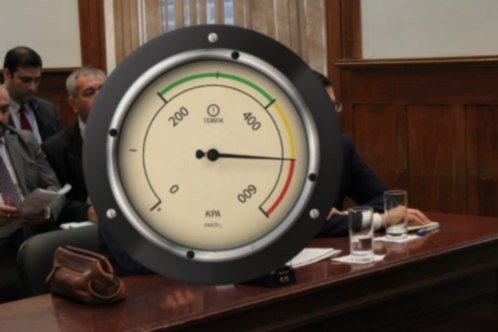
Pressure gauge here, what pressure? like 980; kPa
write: 500; kPa
